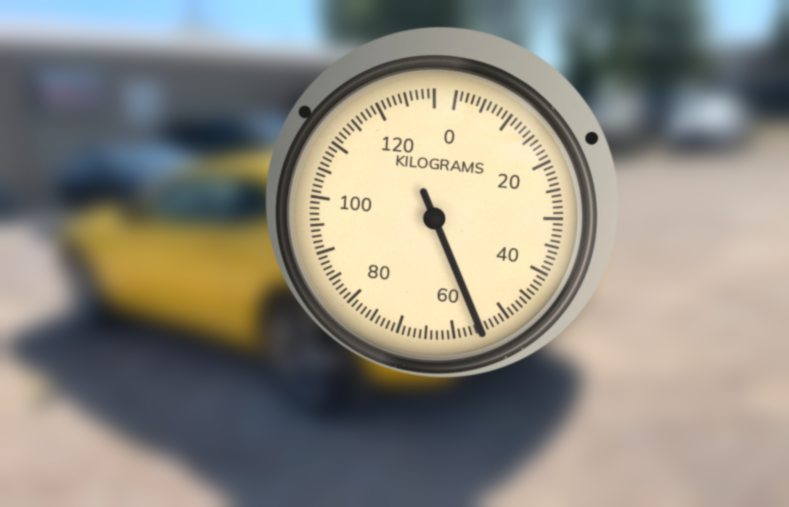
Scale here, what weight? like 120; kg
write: 55; kg
